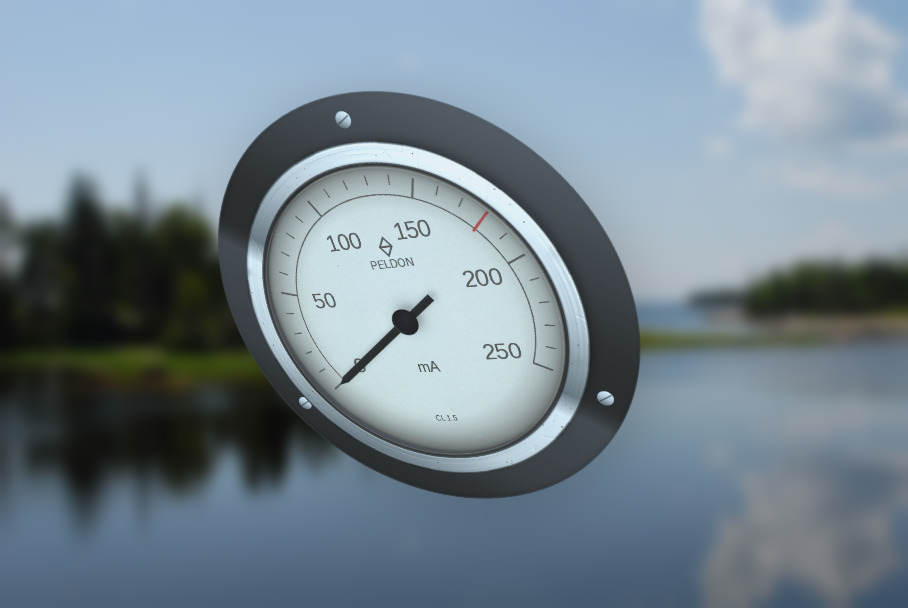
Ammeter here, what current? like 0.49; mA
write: 0; mA
